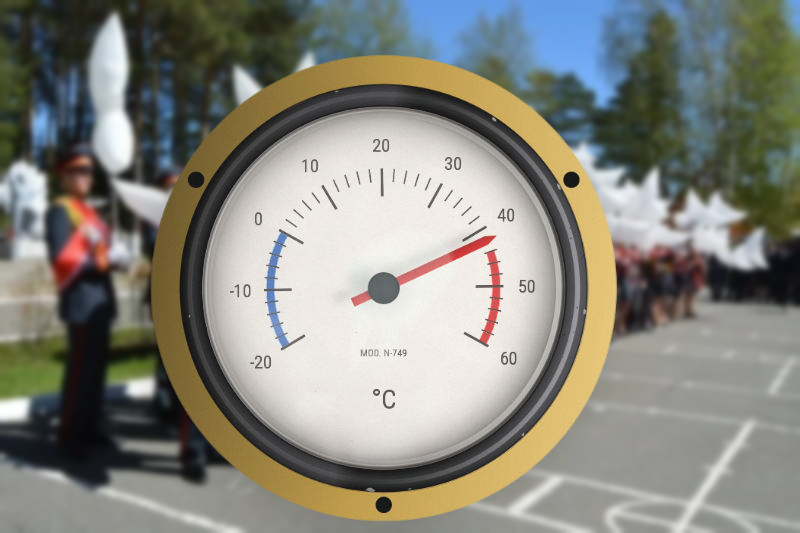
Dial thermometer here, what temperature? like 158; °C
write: 42; °C
